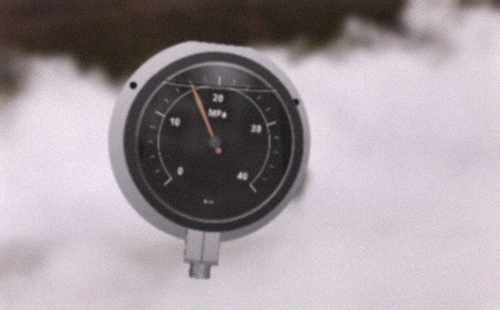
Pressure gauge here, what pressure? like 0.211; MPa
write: 16; MPa
